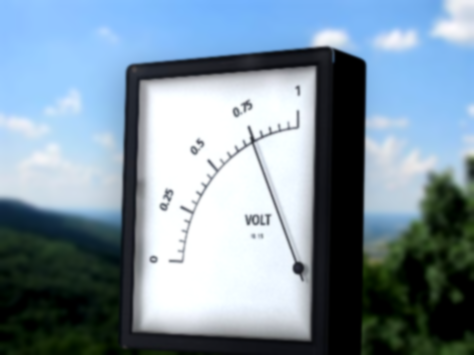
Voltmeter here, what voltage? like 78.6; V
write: 0.75; V
